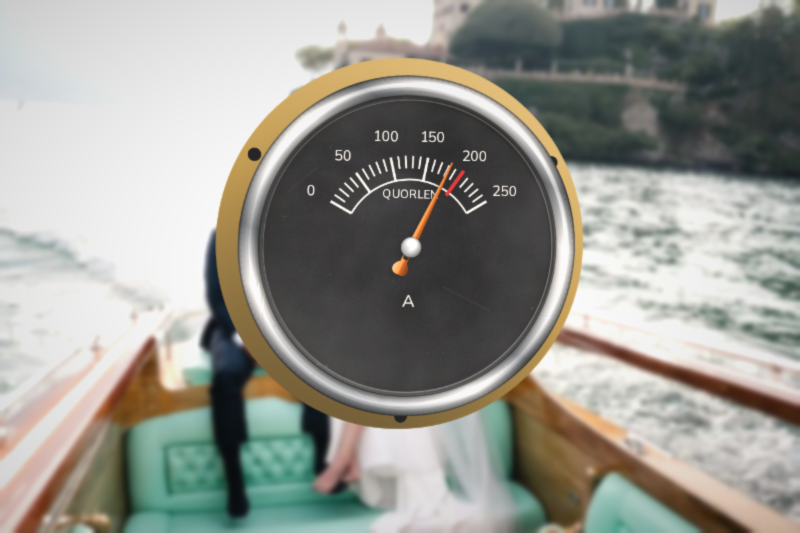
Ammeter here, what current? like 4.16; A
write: 180; A
